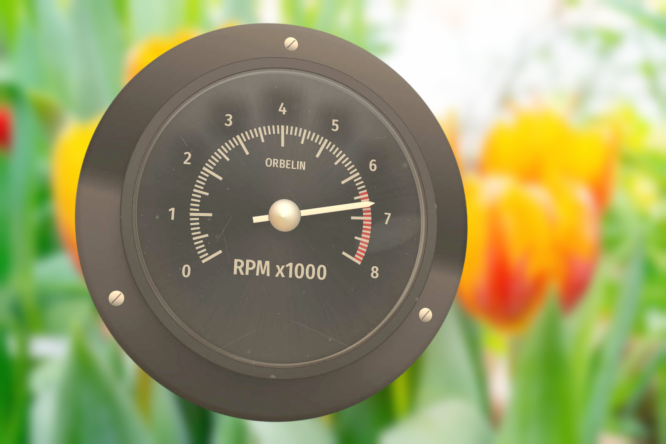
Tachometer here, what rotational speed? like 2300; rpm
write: 6700; rpm
